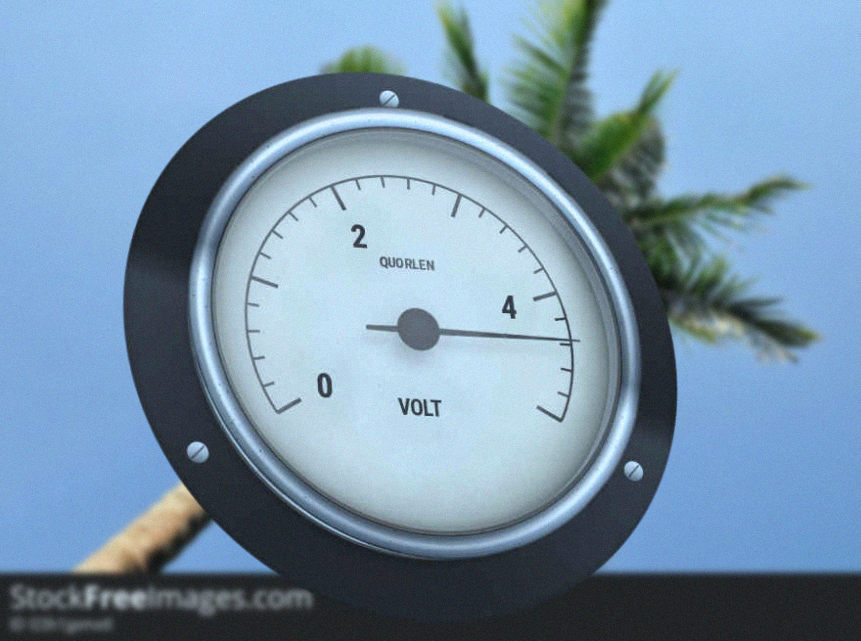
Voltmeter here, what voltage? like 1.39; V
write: 4.4; V
